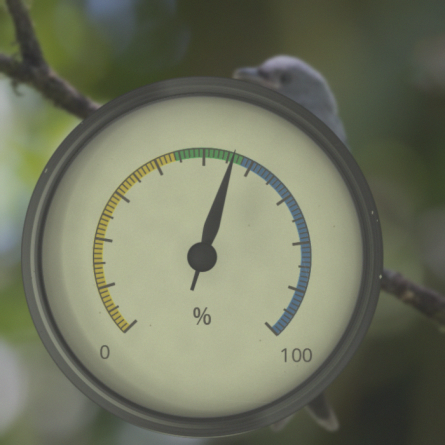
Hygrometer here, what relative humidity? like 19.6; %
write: 56; %
